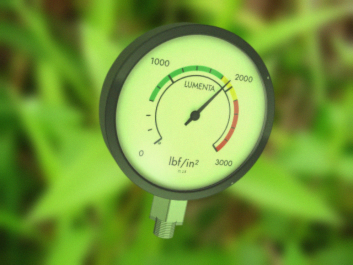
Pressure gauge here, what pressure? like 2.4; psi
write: 1900; psi
